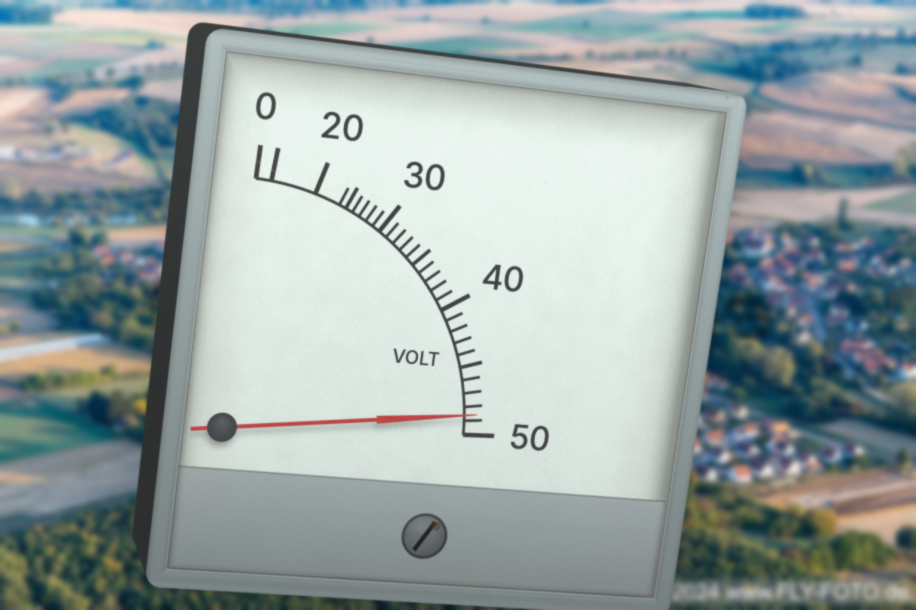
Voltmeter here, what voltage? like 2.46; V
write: 48.5; V
